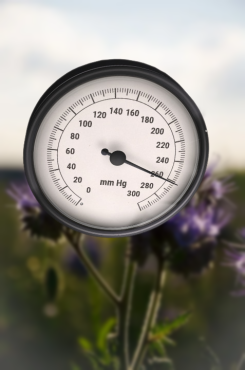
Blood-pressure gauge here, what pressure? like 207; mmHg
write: 260; mmHg
